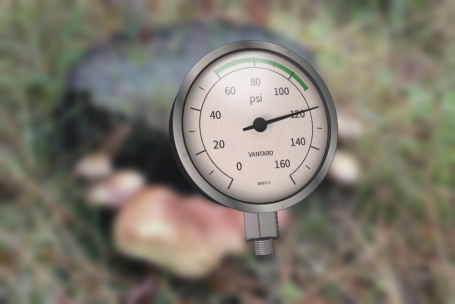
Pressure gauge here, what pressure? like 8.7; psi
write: 120; psi
